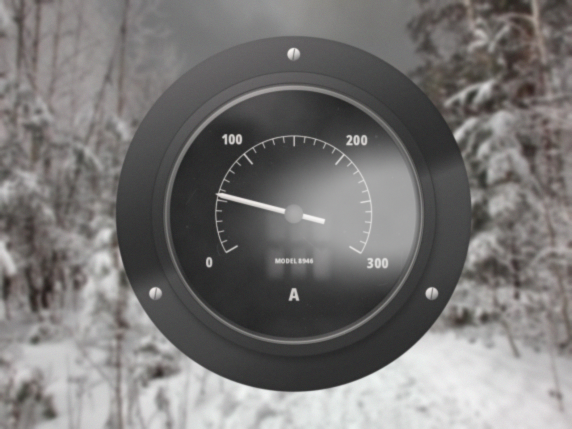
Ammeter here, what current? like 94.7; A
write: 55; A
